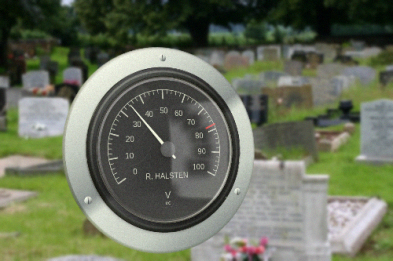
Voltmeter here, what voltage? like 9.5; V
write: 34; V
